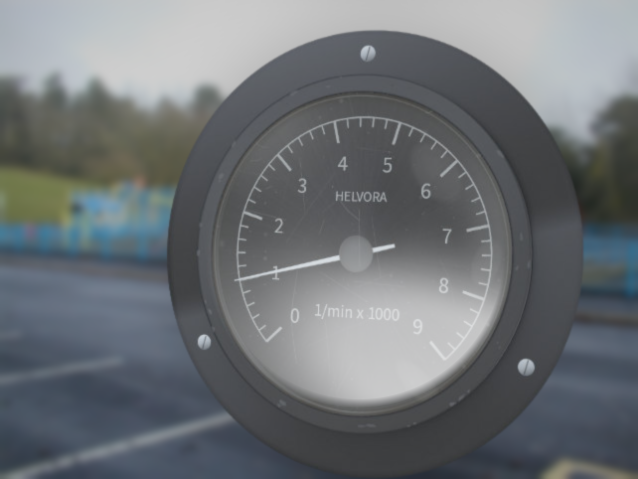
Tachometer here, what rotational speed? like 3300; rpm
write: 1000; rpm
